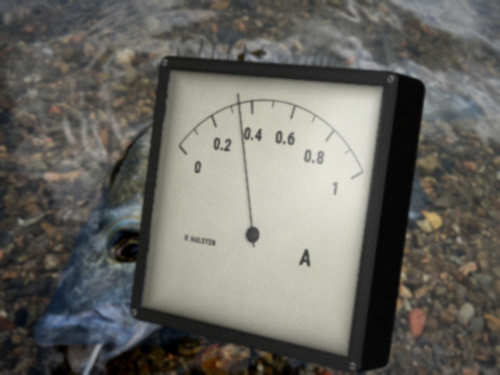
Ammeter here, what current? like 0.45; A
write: 0.35; A
